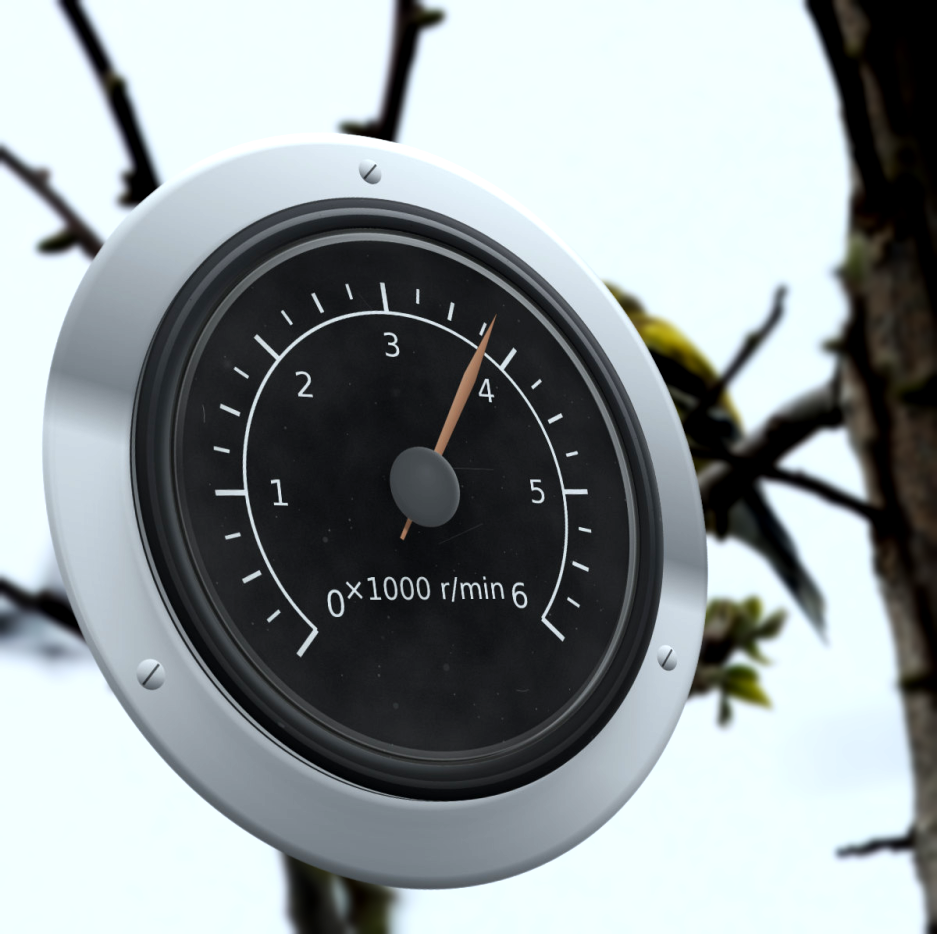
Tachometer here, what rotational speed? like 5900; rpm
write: 3750; rpm
